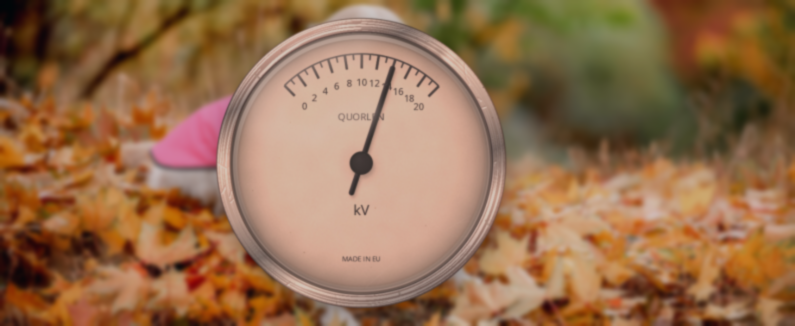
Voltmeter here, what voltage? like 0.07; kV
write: 14; kV
